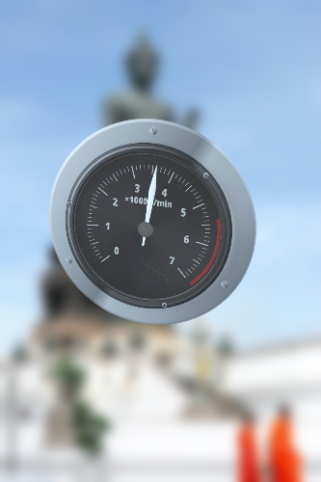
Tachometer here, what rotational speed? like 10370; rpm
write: 3600; rpm
